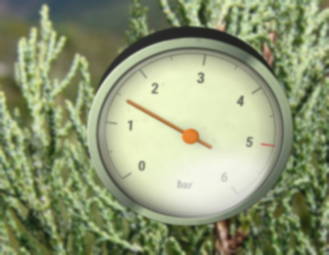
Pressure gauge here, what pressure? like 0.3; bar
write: 1.5; bar
